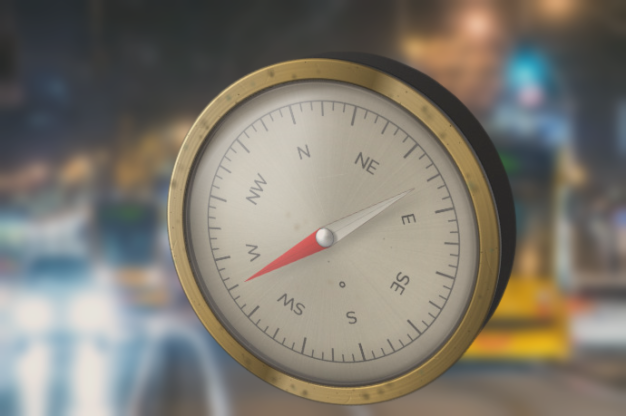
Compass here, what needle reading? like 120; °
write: 255; °
